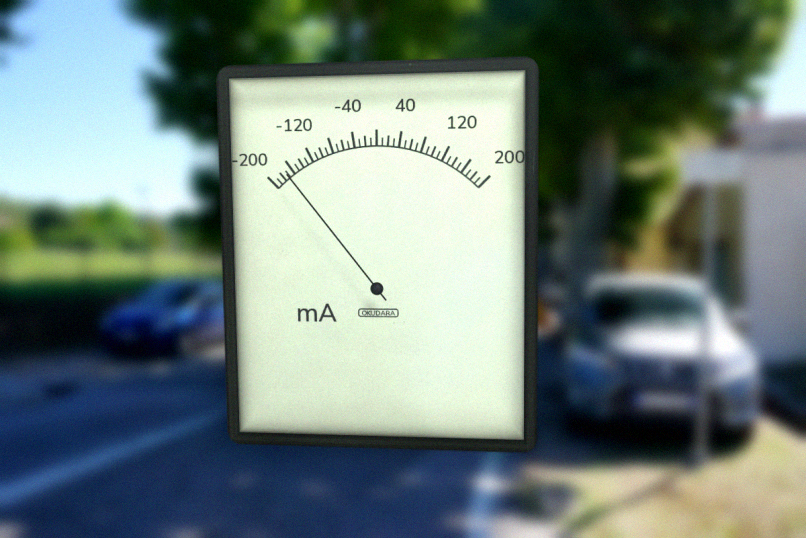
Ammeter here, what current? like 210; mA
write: -170; mA
